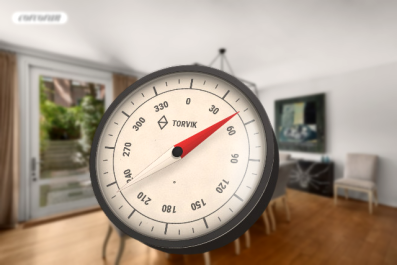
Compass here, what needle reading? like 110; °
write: 50; °
